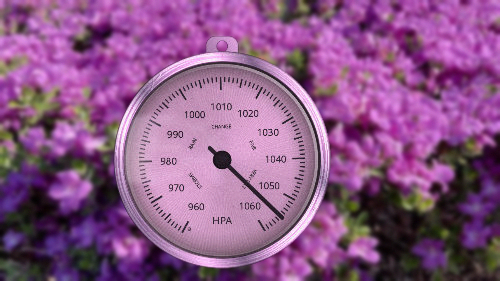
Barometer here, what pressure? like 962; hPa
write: 1055; hPa
